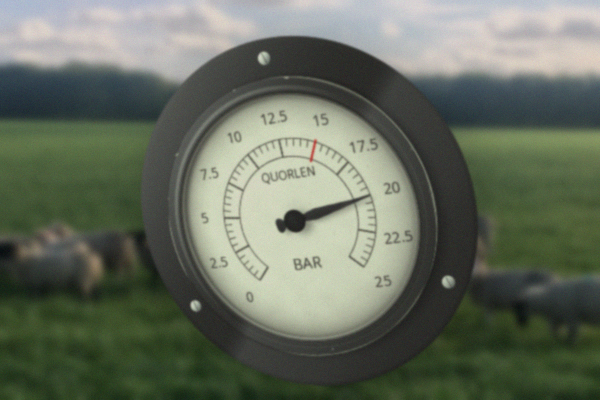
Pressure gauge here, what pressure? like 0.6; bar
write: 20; bar
